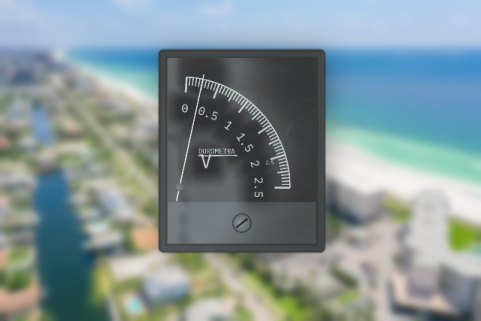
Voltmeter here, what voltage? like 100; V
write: 0.25; V
